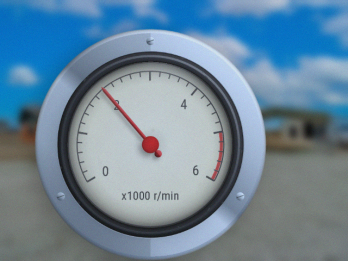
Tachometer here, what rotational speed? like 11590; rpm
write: 2000; rpm
